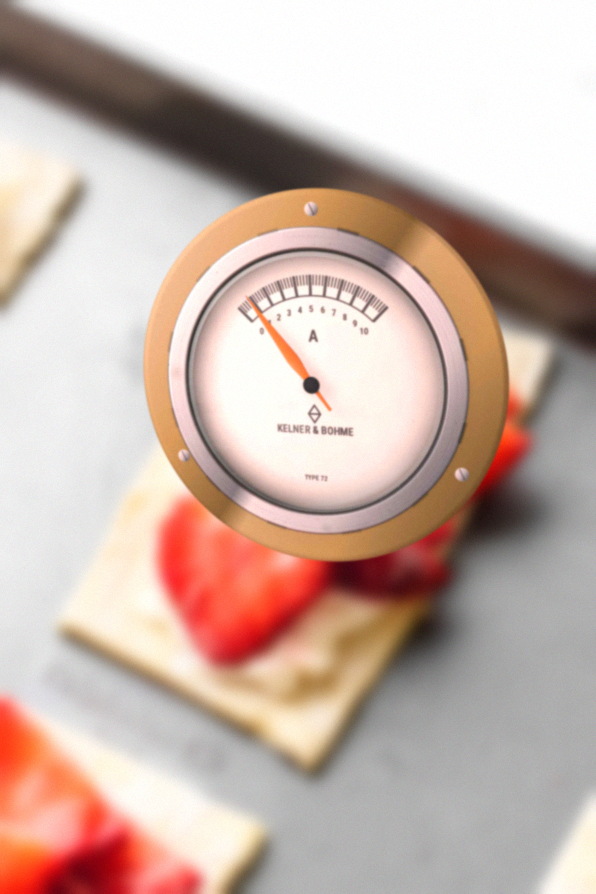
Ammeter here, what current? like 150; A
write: 1; A
